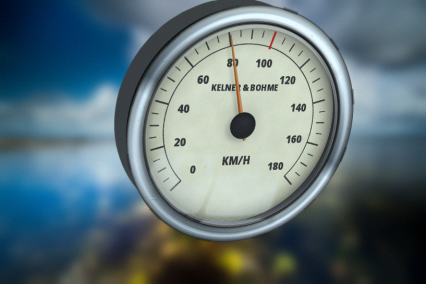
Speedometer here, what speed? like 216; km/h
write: 80; km/h
